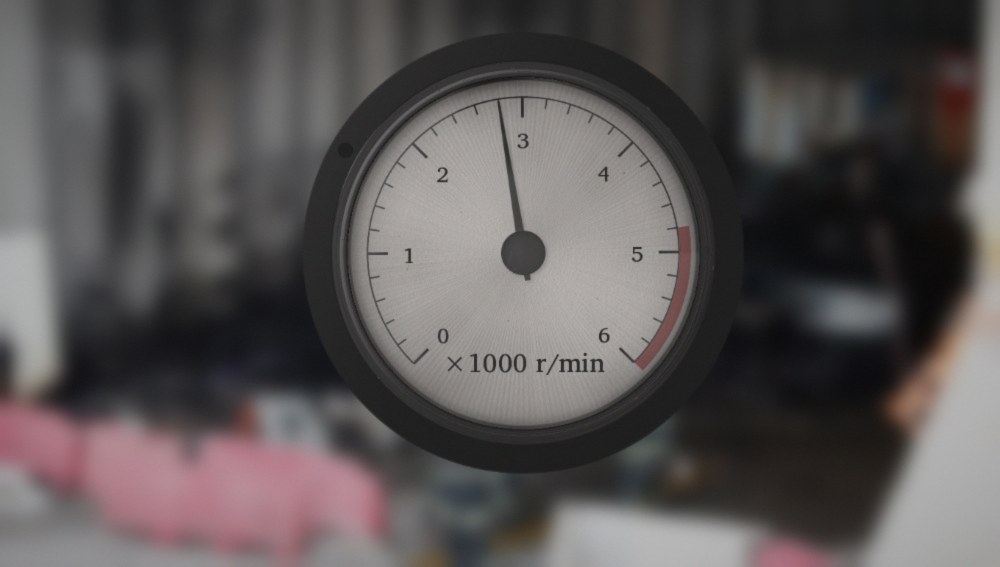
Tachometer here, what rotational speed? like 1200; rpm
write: 2800; rpm
